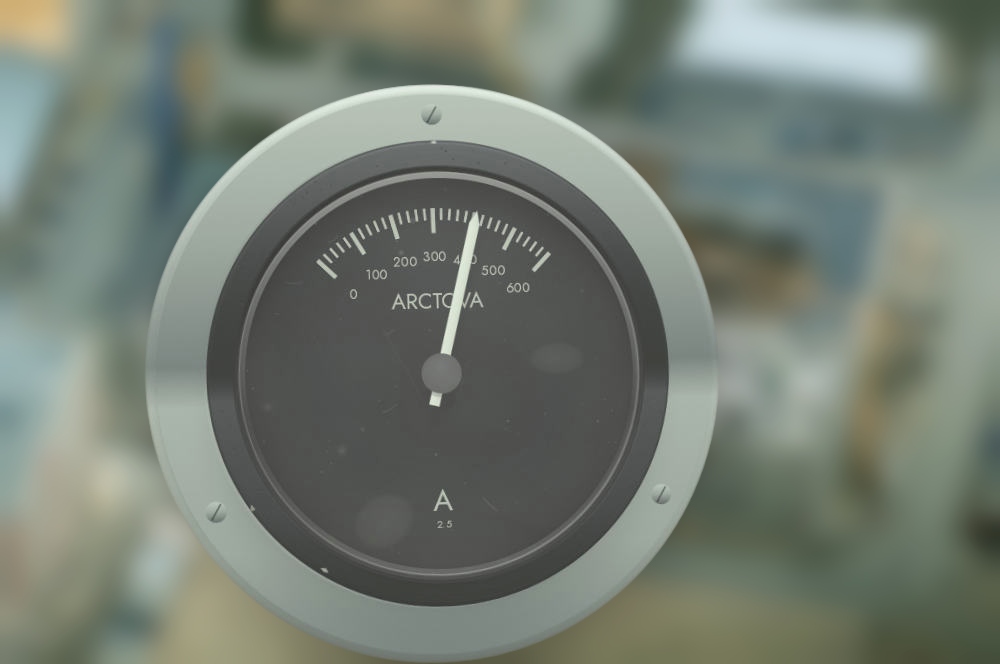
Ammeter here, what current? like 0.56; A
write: 400; A
